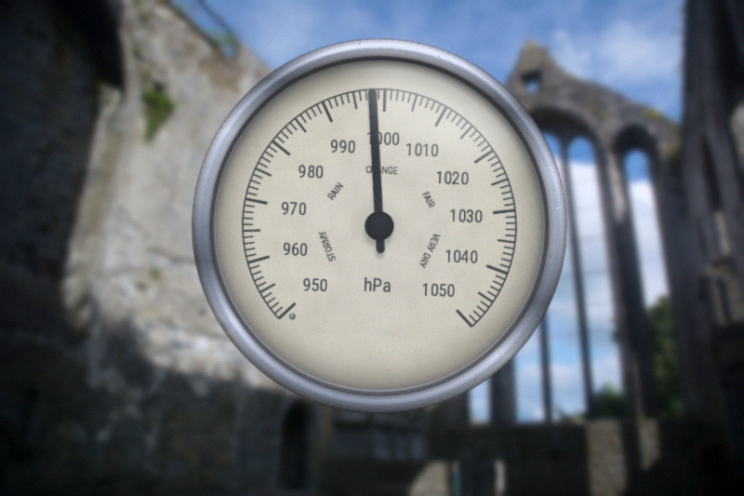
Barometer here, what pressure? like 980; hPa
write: 998; hPa
